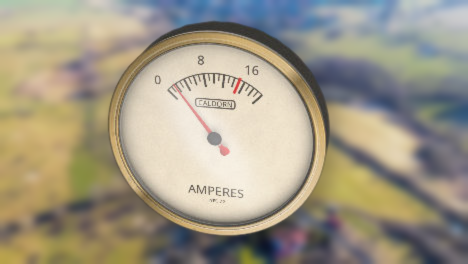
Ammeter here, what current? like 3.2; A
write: 2; A
